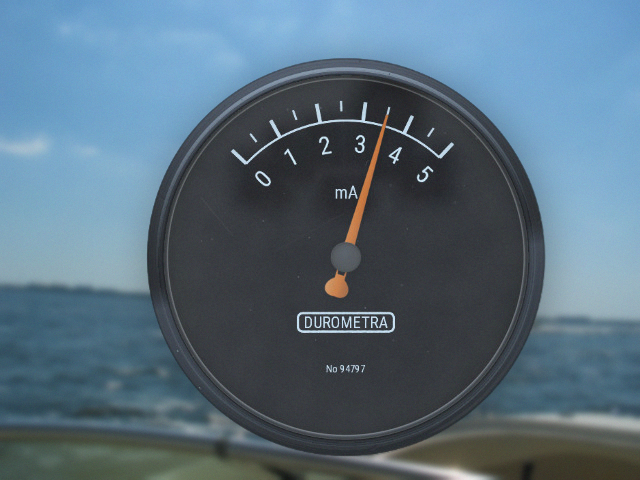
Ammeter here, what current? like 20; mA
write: 3.5; mA
